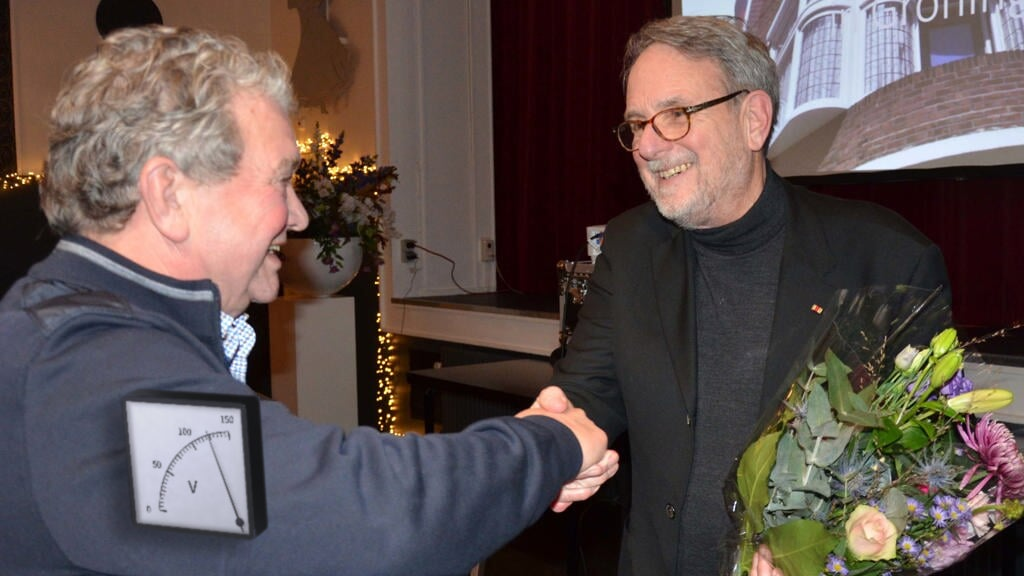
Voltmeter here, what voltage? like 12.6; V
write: 125; V
